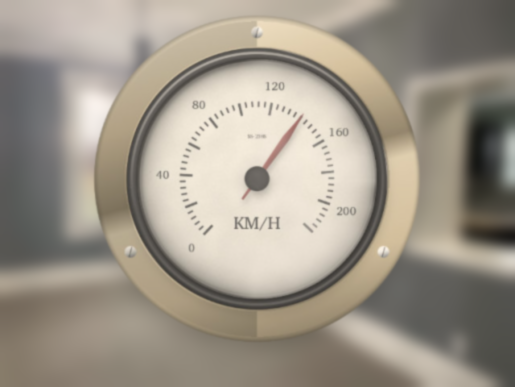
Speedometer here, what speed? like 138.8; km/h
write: 140; km/h
